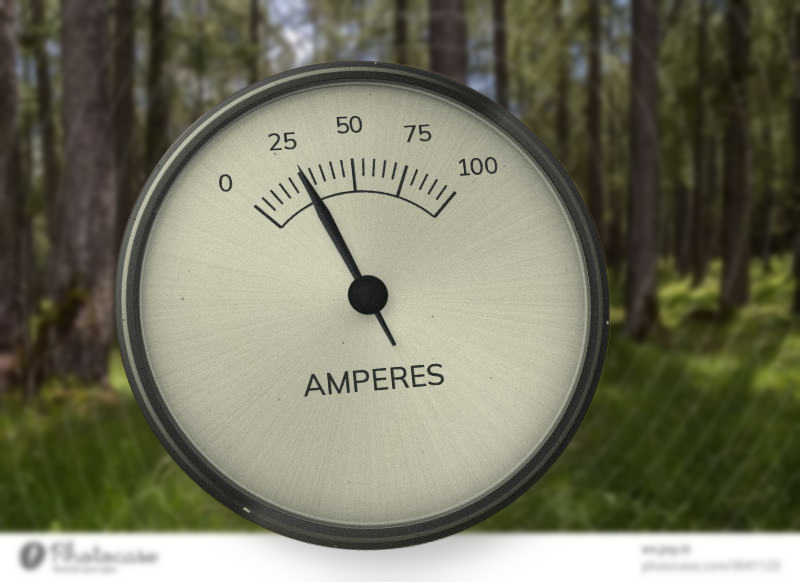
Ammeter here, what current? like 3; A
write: 25; A
